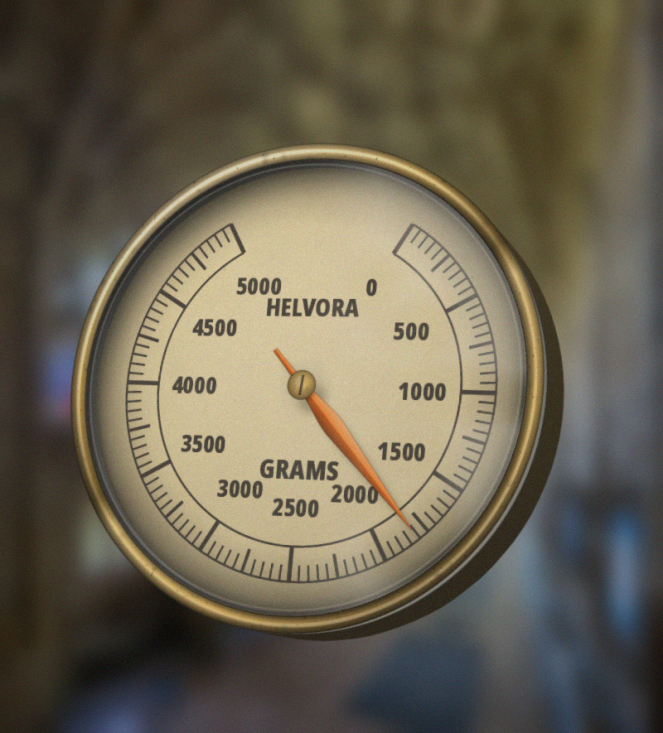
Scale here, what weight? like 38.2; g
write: 1800; g
